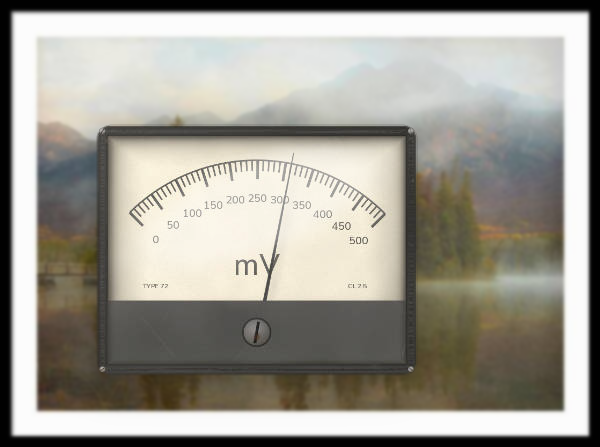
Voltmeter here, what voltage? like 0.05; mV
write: 310; mV
